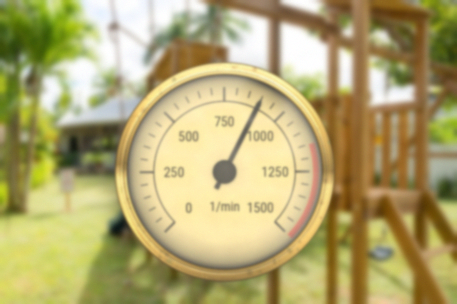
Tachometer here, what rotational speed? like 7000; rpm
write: 900; rpm
